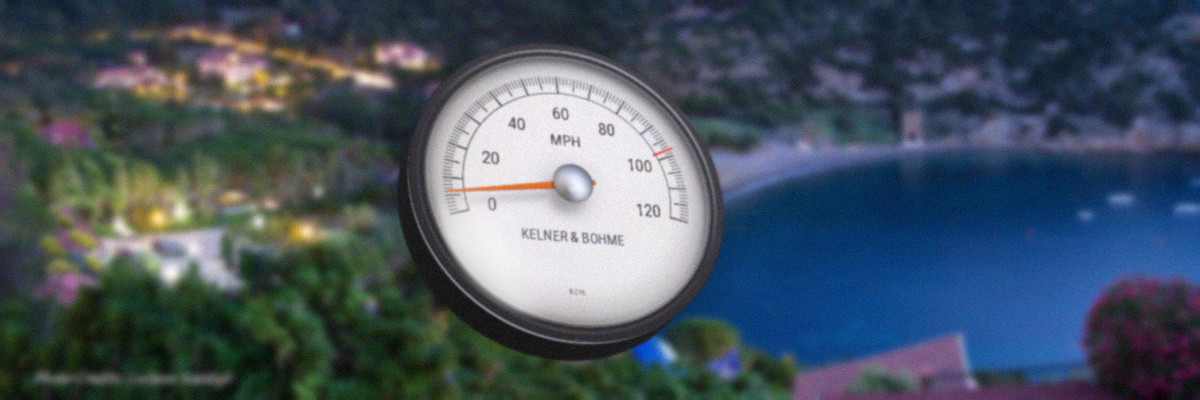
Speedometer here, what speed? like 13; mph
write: 5; mph
